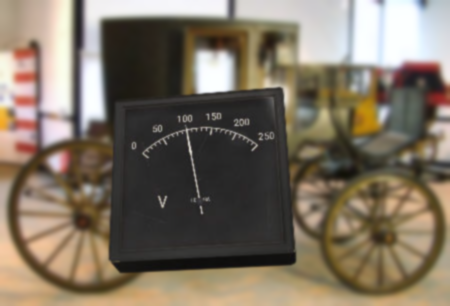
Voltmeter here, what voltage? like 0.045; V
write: 100; V
